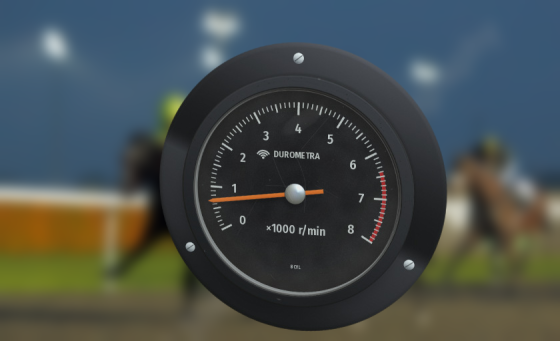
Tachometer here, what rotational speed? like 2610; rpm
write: 700; rpm
